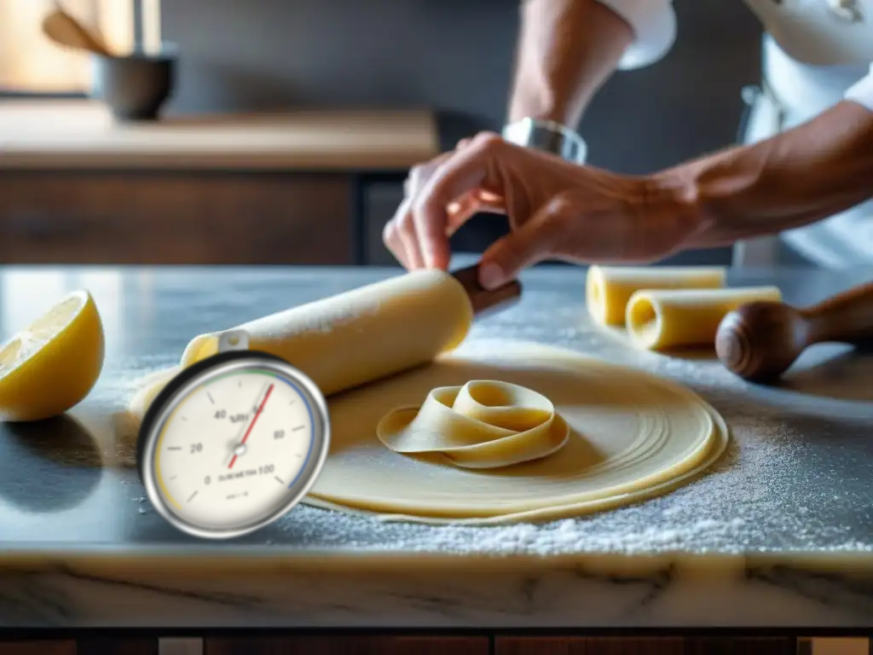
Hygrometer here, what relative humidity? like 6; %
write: 60; %
